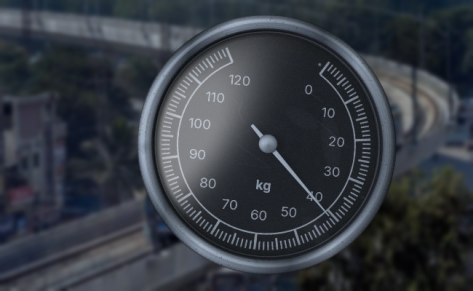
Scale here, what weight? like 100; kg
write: 41; kg
